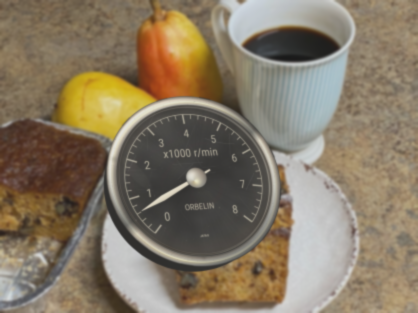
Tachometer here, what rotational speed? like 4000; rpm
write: 600; rpm
